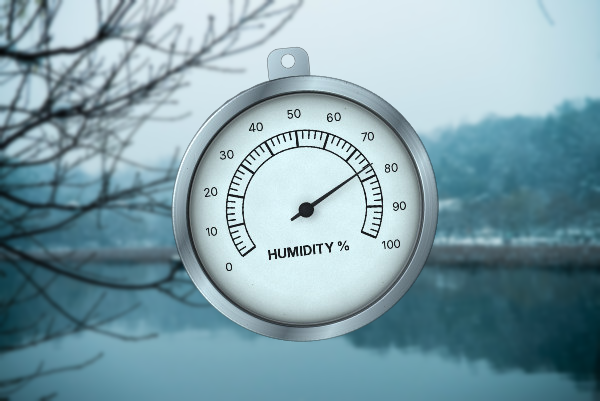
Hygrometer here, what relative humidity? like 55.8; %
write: 76; %
